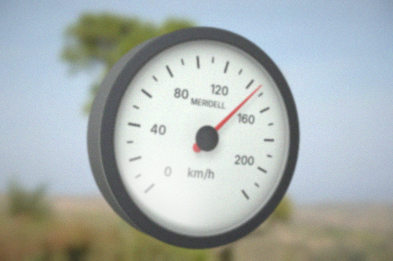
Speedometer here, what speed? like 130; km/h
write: 145; km/h
